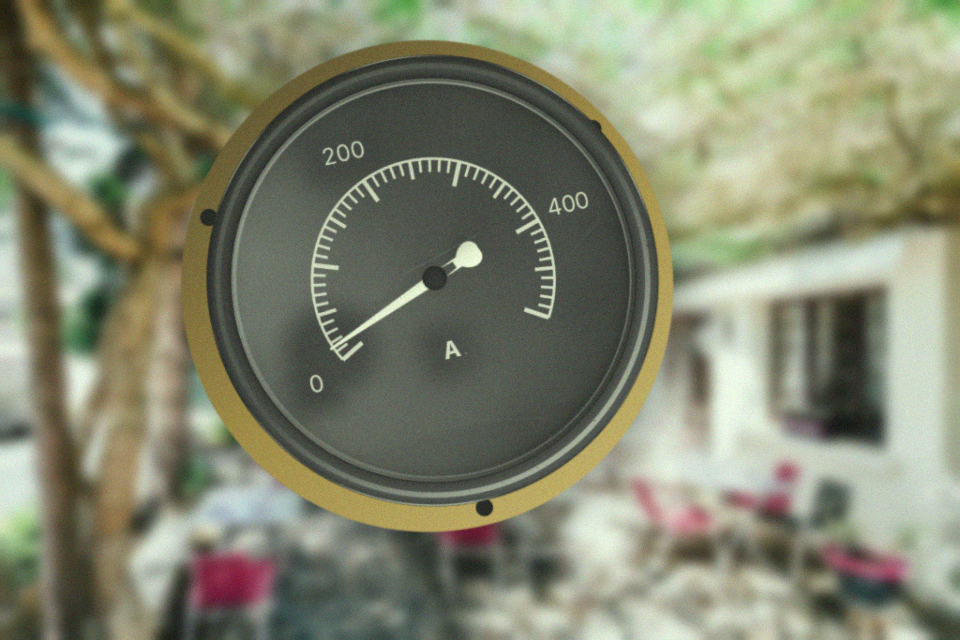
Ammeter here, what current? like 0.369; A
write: 15; A
